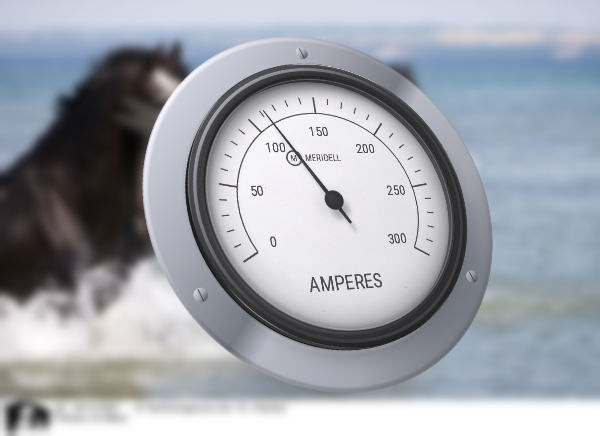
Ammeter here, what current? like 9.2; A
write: 110; A
